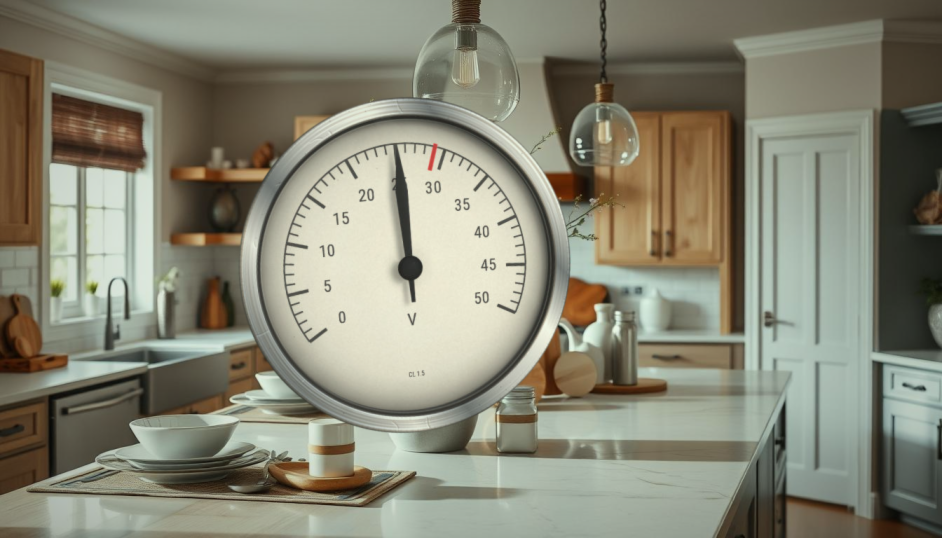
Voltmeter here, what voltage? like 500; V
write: 25; V
